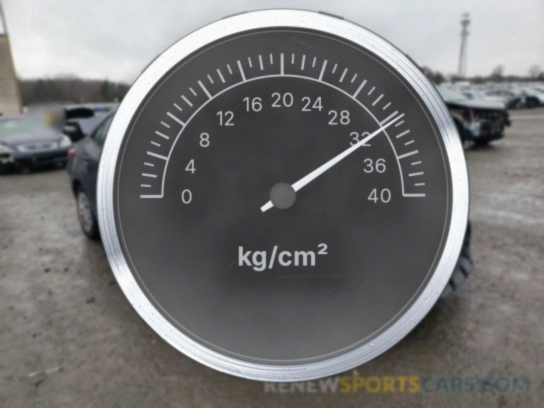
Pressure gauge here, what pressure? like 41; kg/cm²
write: 32.5; kg/cm²
